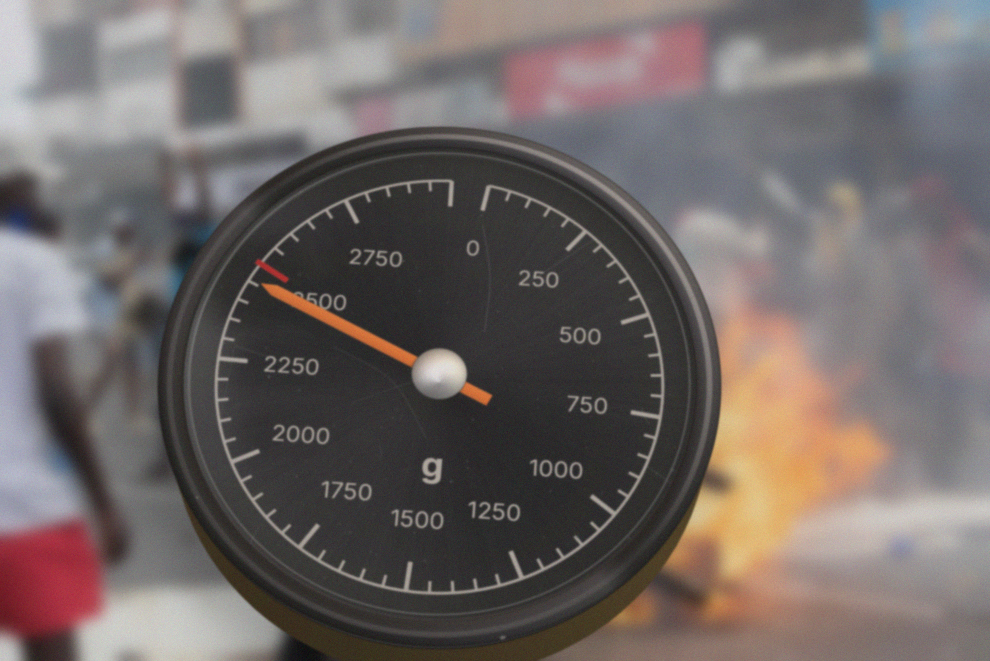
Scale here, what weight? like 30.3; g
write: 2450; g
